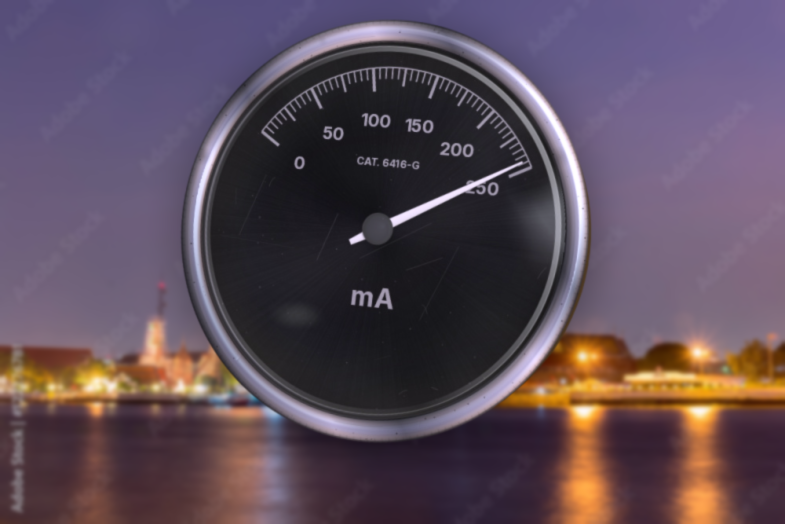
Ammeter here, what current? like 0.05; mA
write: 245; mA
